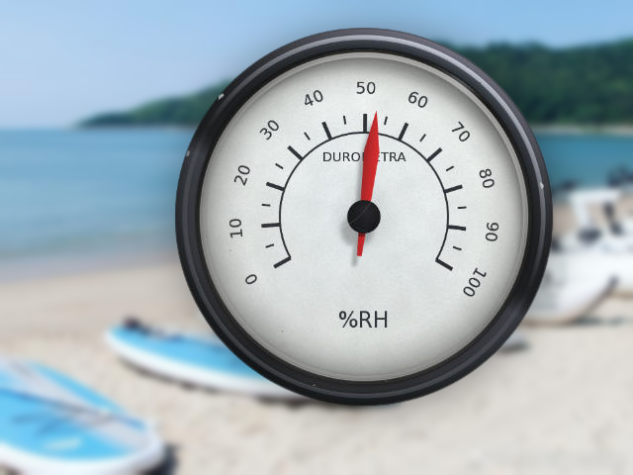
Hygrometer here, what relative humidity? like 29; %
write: 52.5; %
